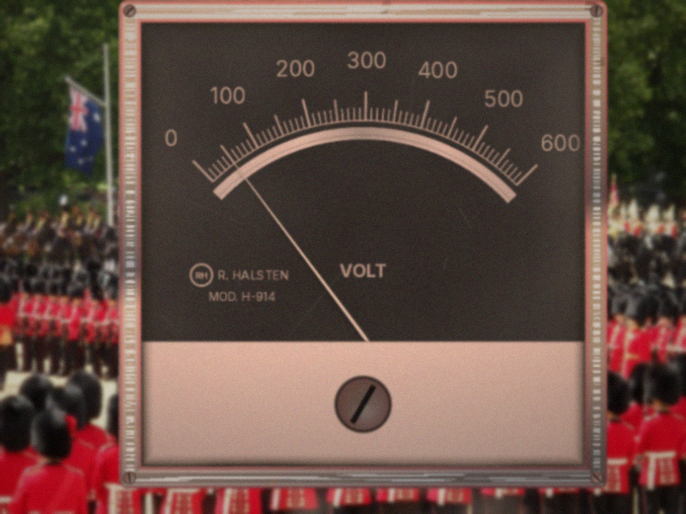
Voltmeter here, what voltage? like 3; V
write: 50; V
